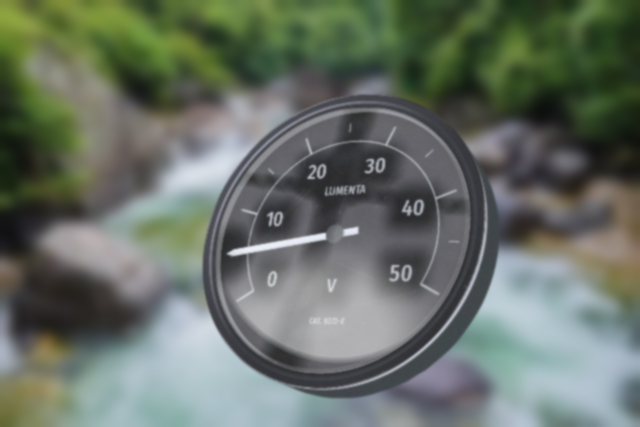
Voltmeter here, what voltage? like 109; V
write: 5; V
